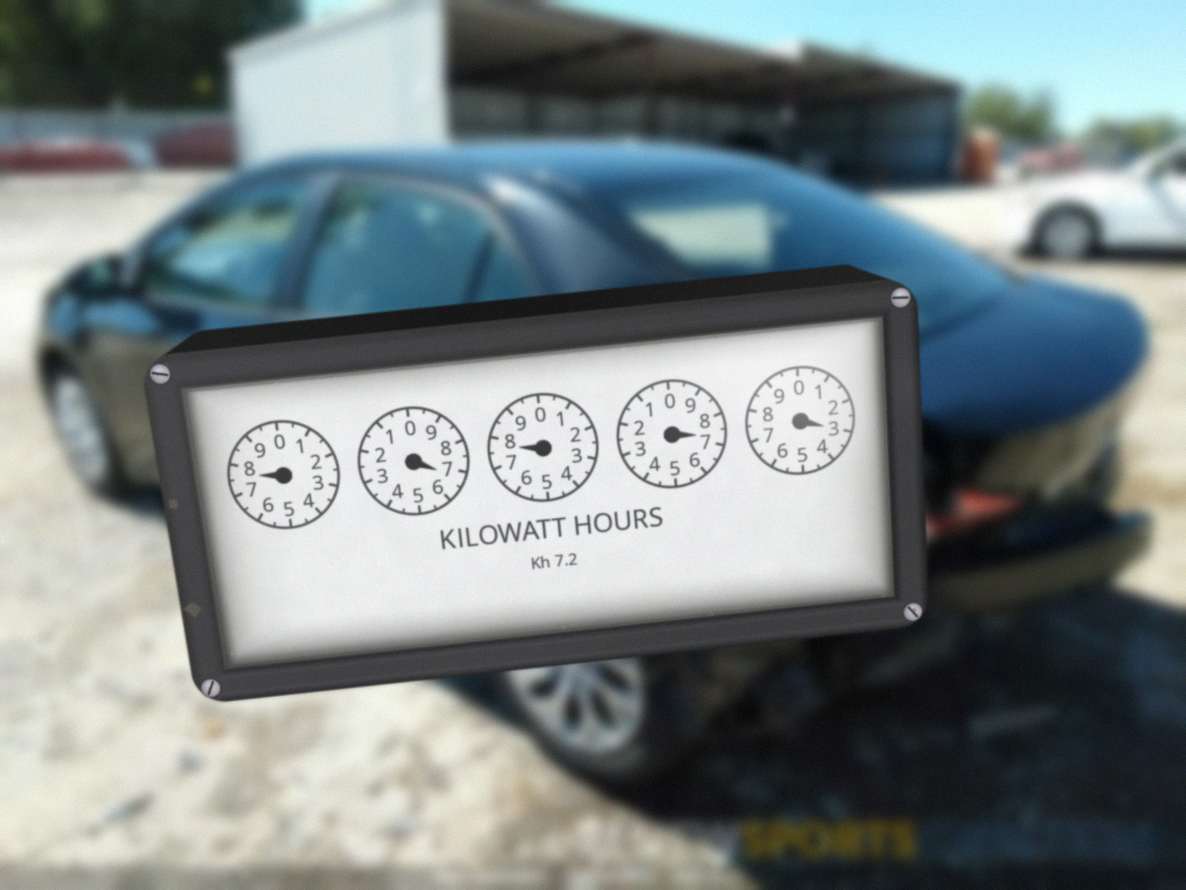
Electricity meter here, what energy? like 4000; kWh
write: 76773; kWh
